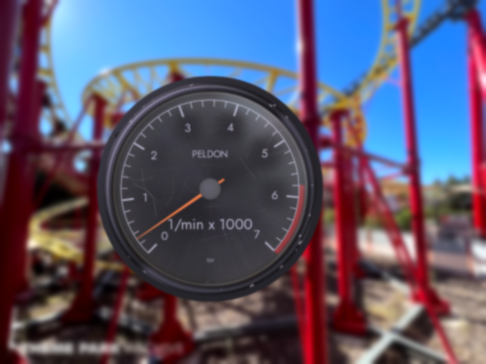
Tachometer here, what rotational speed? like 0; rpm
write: 300; rpm
